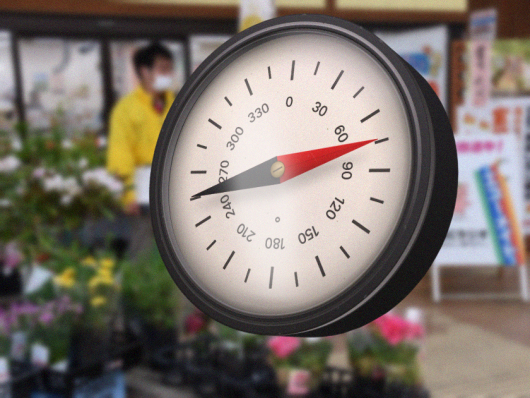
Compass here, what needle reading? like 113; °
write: 75; °
